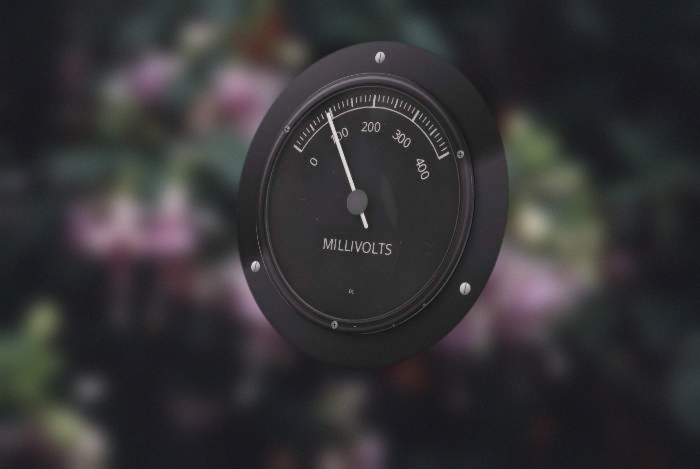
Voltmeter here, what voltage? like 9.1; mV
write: 100; mV
